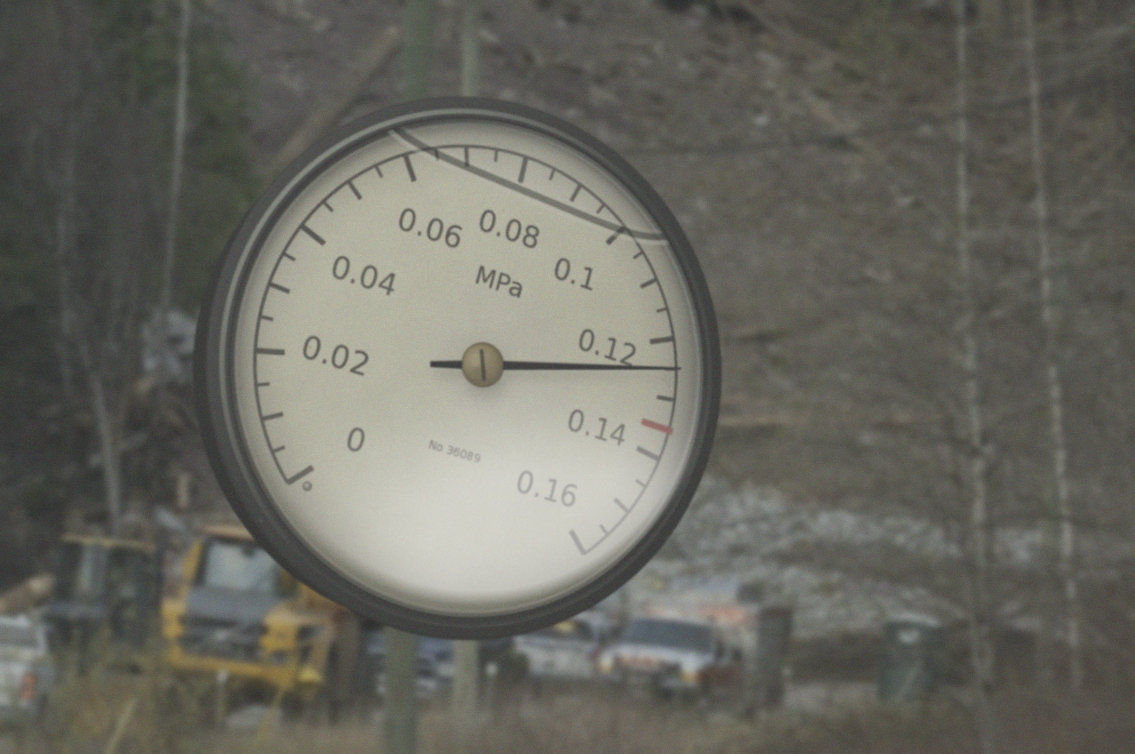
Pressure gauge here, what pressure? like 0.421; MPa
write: 0.125; MPa
